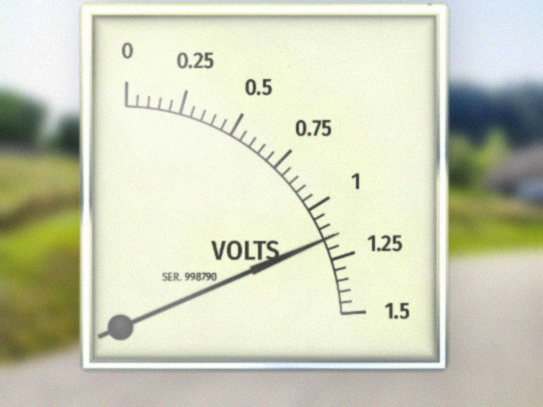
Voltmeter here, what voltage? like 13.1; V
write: 1.15; V
